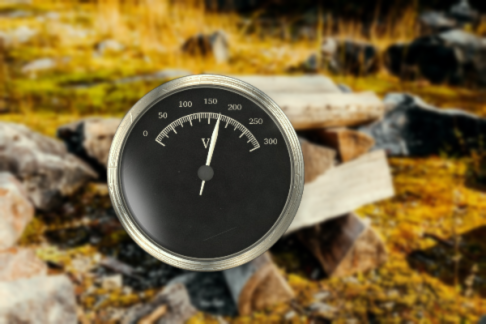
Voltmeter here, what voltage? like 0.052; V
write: 175; V
